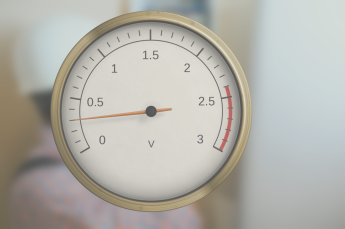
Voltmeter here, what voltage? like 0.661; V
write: 0.3; V
